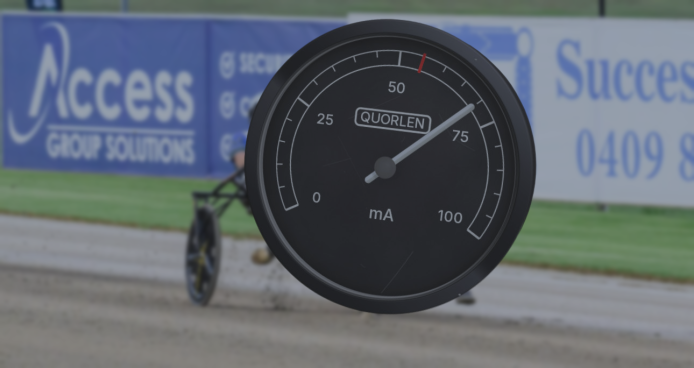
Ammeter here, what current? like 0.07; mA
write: 70; mA
